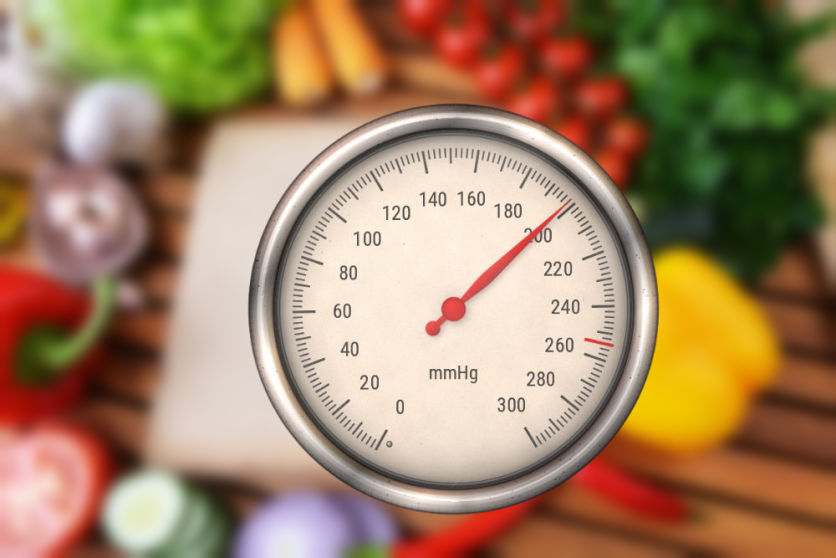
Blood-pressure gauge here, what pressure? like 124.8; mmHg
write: 198; mmHg
